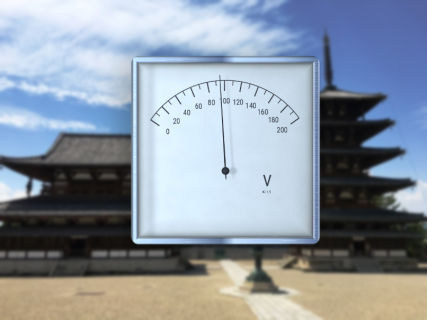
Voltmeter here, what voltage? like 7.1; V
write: 95; V
